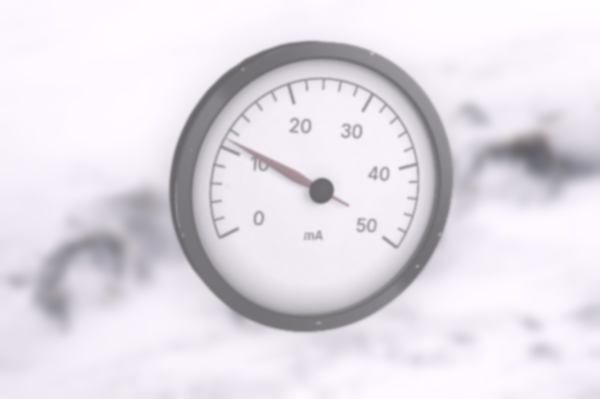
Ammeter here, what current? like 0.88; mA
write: 11; mA
